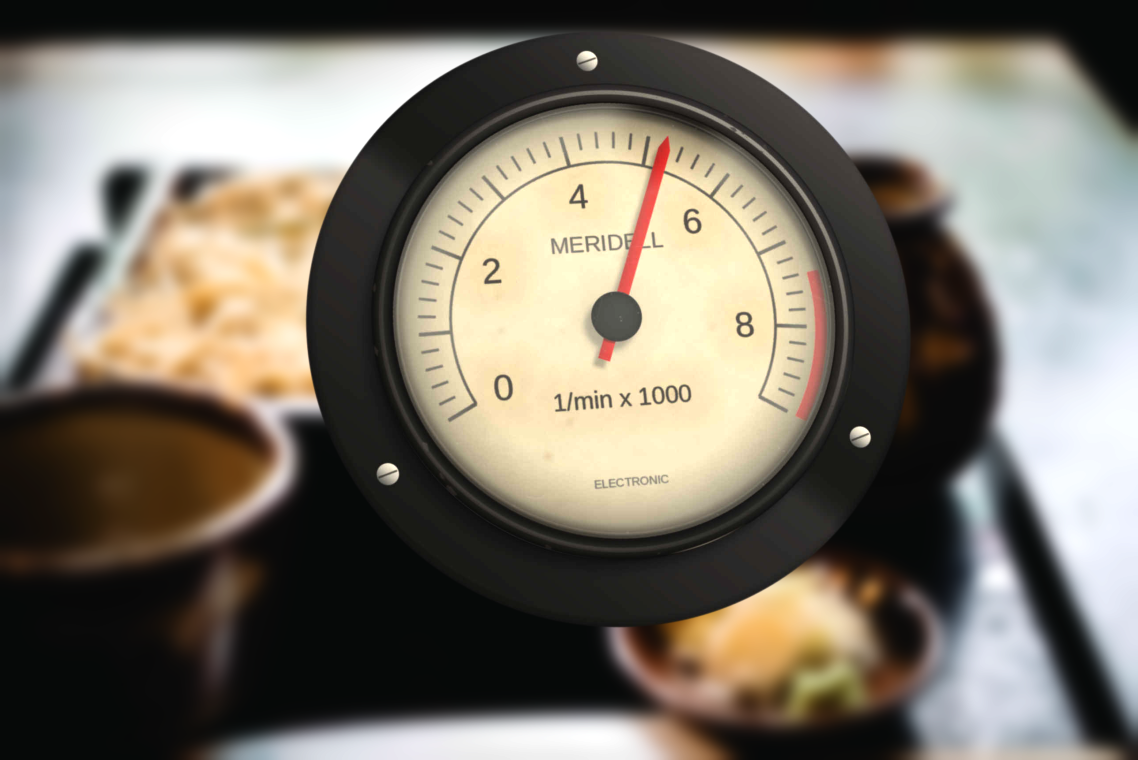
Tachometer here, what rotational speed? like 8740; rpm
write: 5200; rpm
